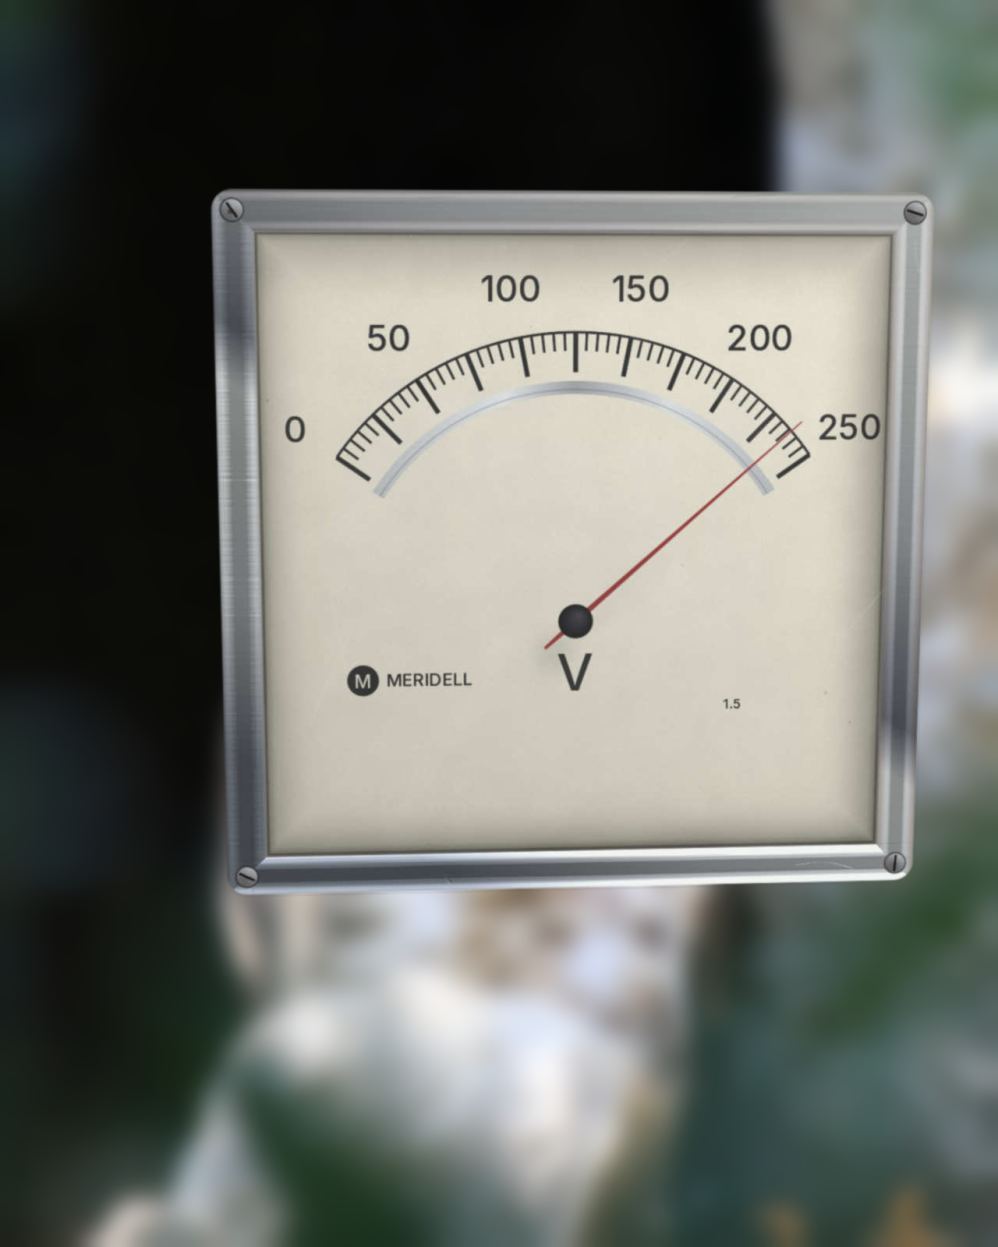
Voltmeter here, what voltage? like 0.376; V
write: 235; V
